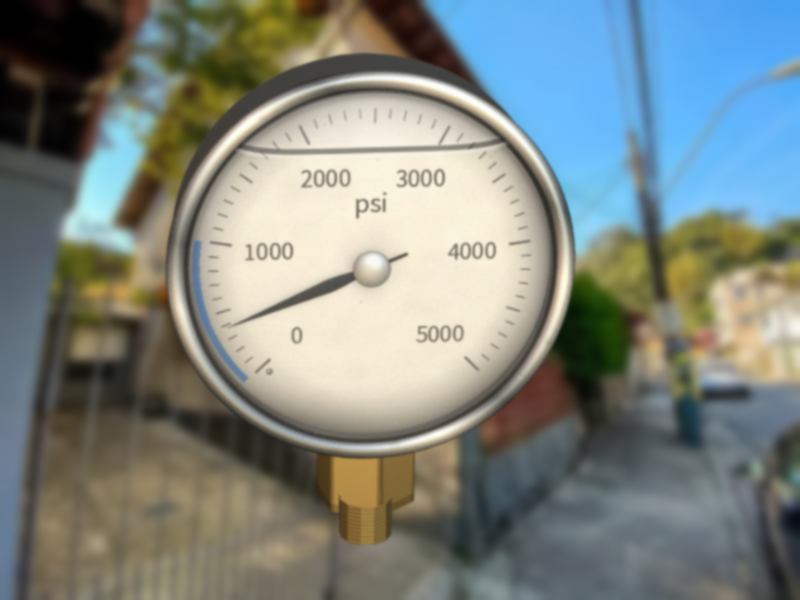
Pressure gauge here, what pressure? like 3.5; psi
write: 400; psi
